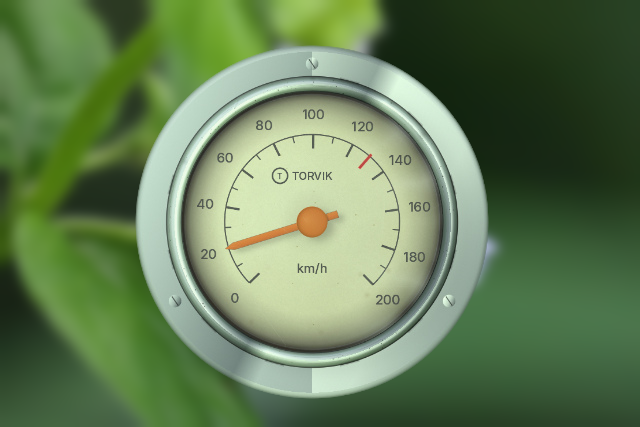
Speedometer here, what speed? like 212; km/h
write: 20; km/h
